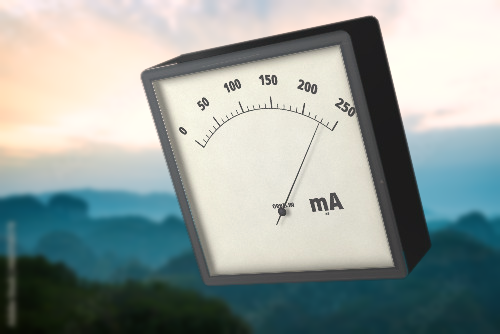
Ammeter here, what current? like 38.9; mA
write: 230; mA
